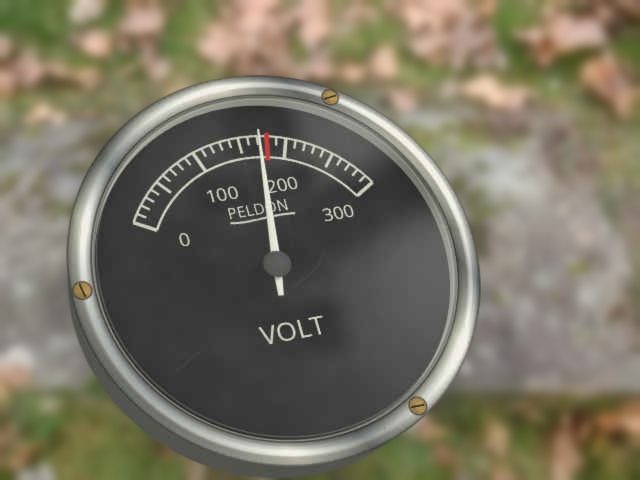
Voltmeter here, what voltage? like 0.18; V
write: 170; V
